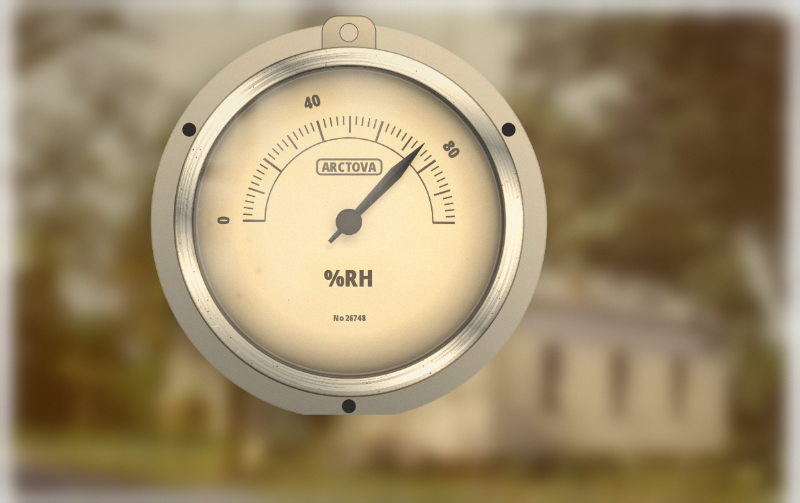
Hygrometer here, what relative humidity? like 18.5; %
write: 74; %
